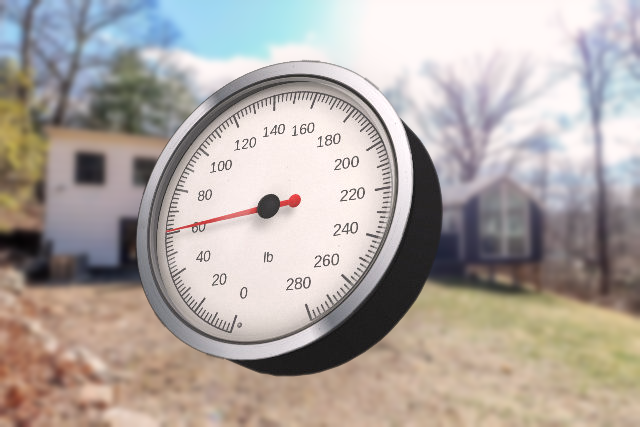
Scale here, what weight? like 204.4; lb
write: 60; lb
